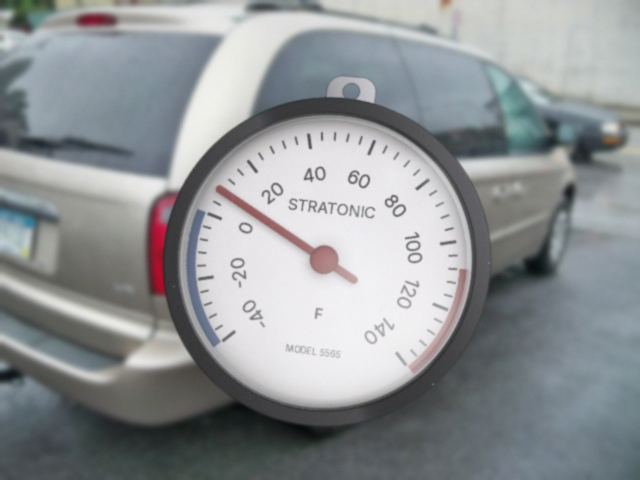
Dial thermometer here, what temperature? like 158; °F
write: 8; °F
